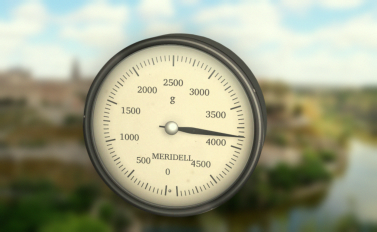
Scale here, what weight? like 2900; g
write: 3850; g
